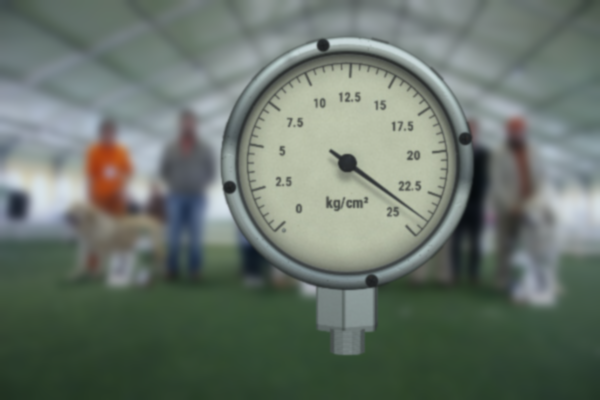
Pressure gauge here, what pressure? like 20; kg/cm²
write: 24; kg/cm²
